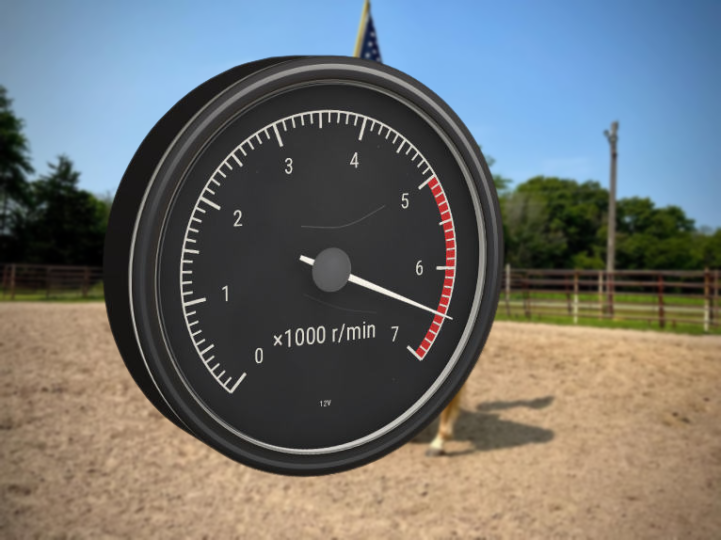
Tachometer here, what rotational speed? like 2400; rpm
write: 6500; rpm
